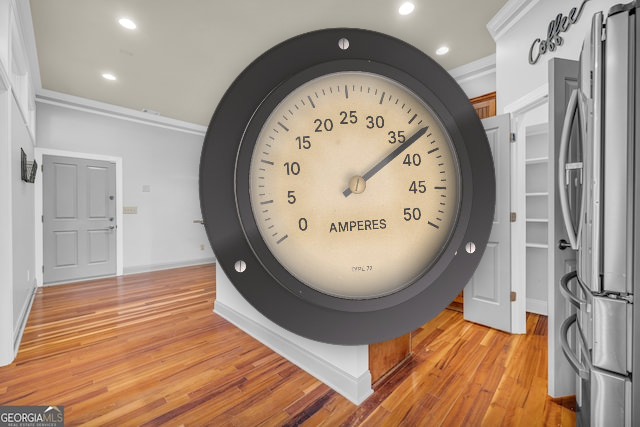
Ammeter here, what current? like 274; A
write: 37; A
